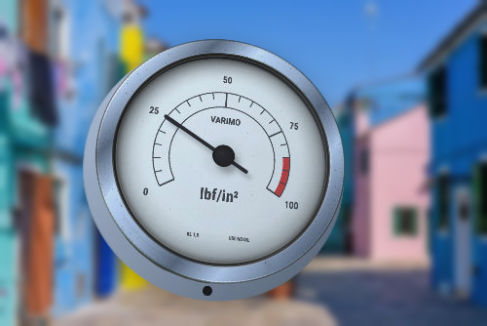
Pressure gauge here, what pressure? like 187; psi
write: 25; psi
